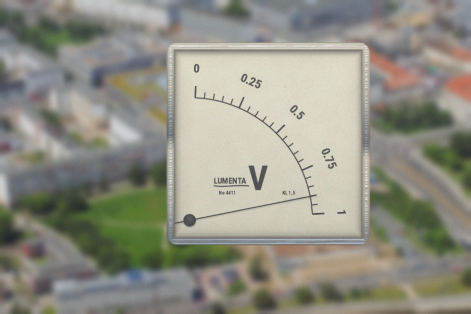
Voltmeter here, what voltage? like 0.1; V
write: 0.9; V
